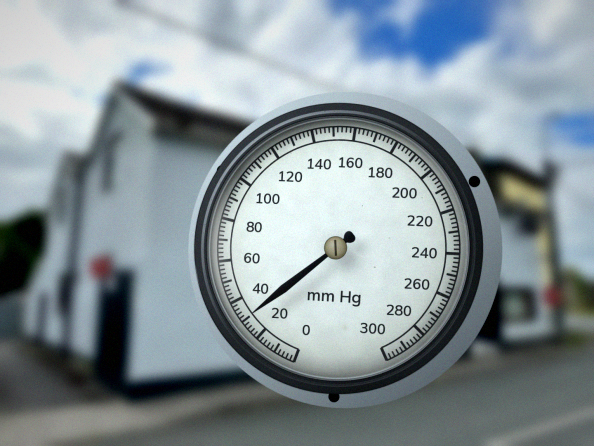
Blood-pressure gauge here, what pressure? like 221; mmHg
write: 30; mmHg
